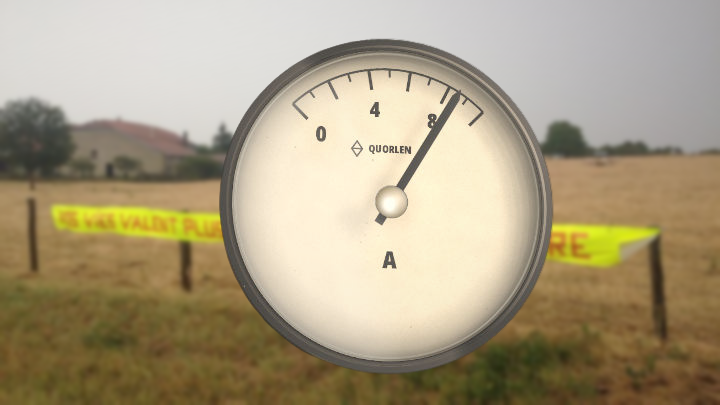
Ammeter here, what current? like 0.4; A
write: 8.5; A
